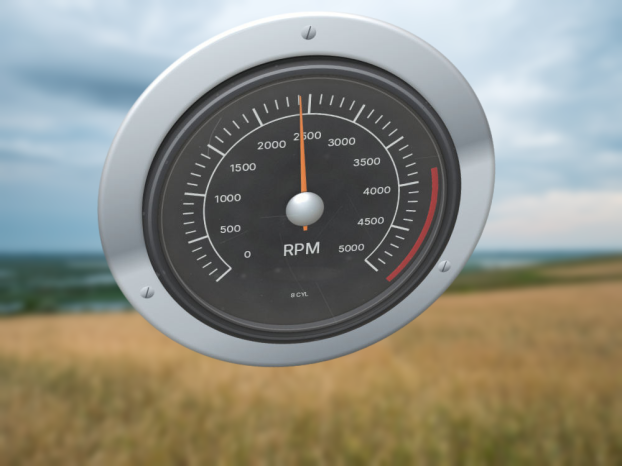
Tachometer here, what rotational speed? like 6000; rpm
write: 2400; rpm
